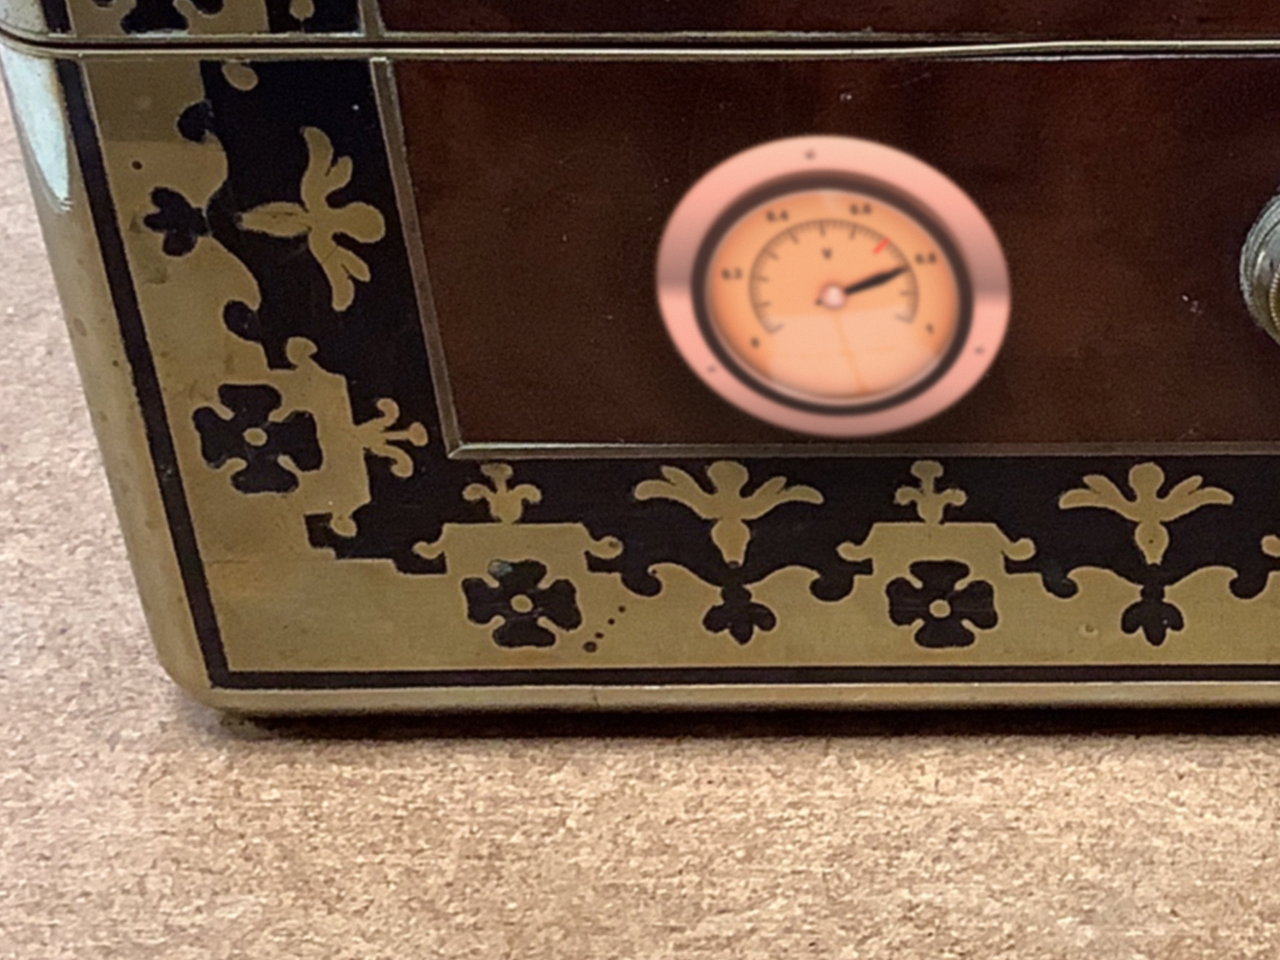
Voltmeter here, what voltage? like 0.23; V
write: 0.8; V
